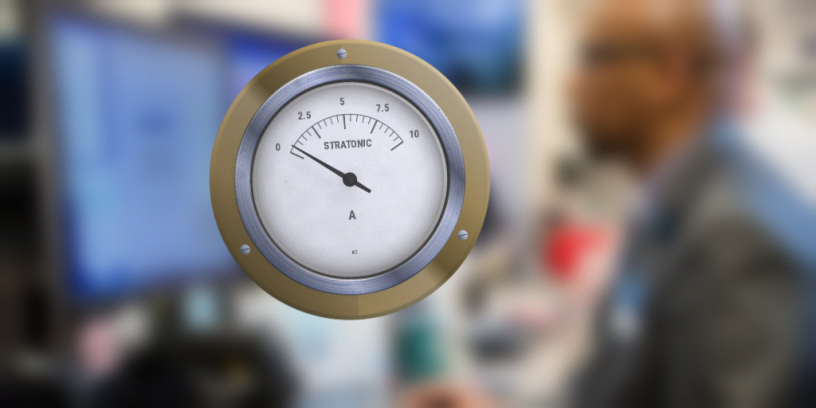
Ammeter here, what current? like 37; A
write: 0.5; A
